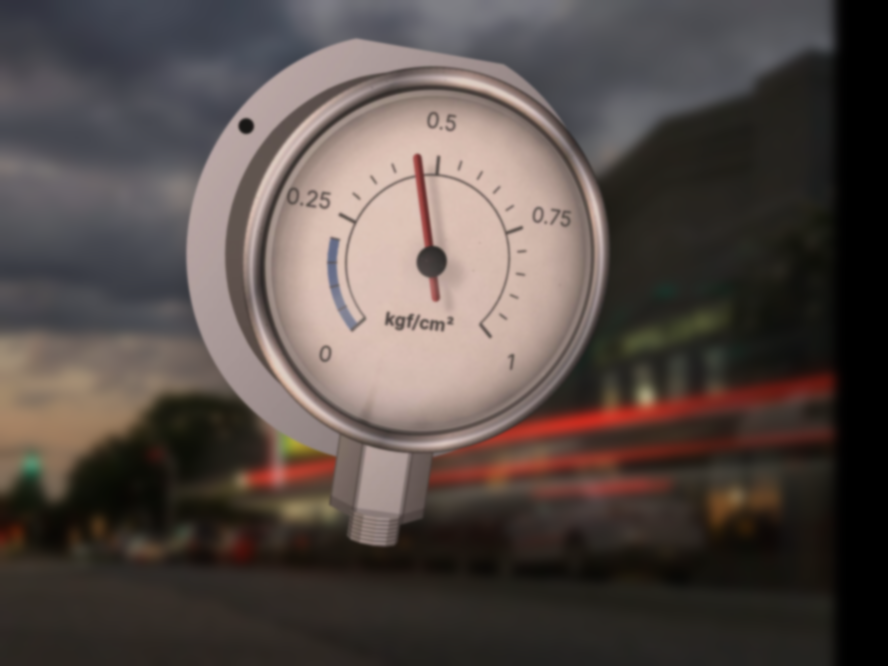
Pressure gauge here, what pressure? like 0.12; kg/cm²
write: 0.45; kg/cm²
